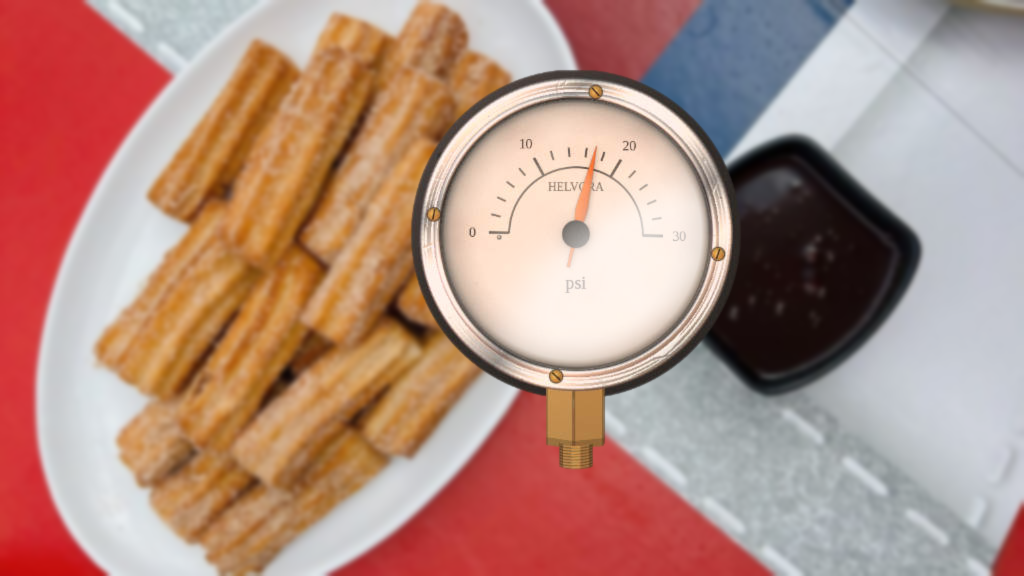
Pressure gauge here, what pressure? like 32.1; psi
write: 17; psi
